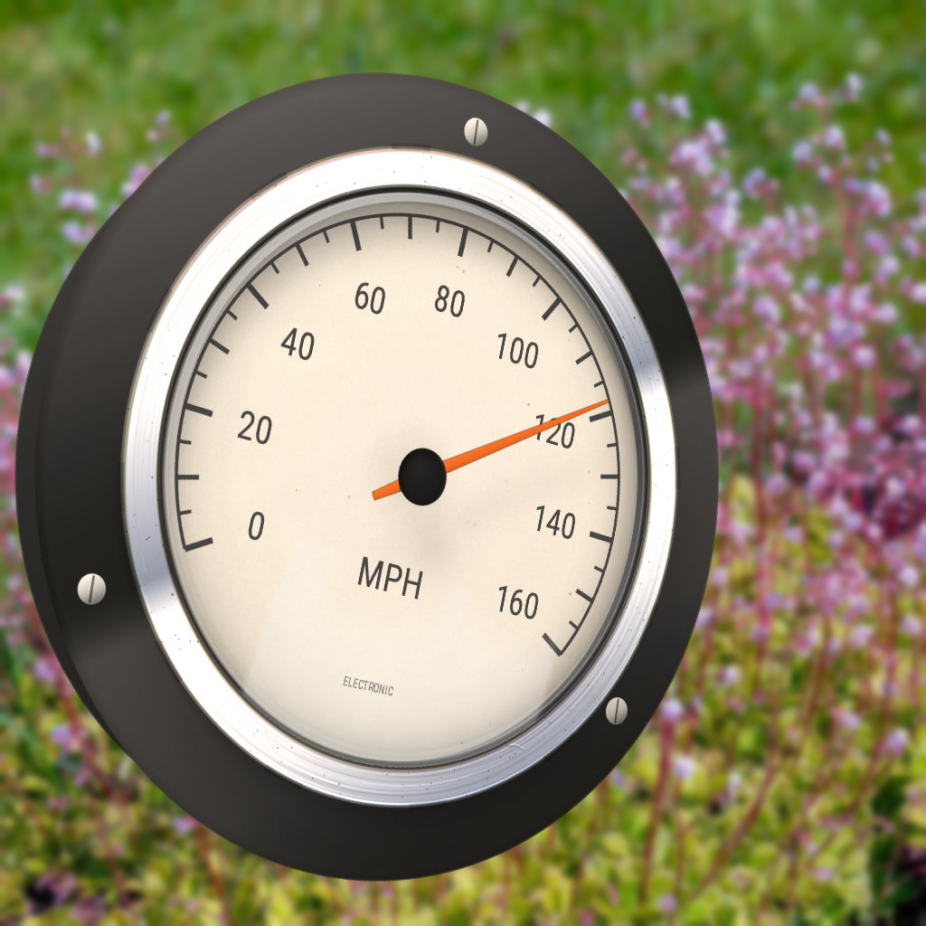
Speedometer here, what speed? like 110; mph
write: 117.5; mph
